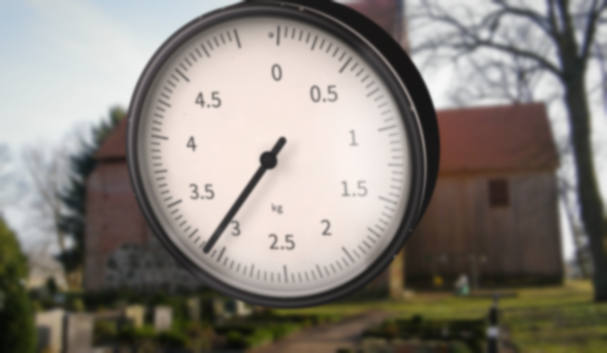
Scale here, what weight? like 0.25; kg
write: 3.1; kg
